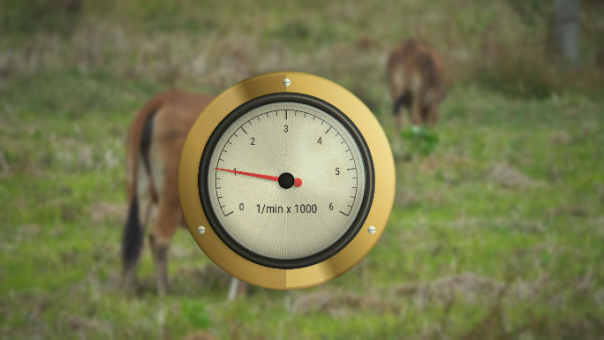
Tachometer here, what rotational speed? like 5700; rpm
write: 1000; rpm
